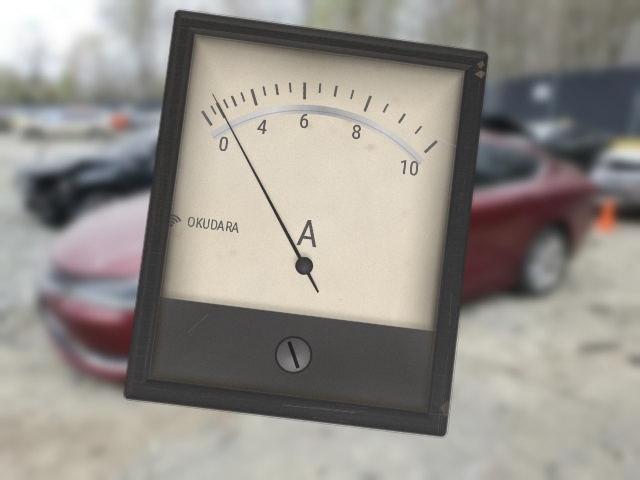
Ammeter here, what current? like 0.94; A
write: 2; A
